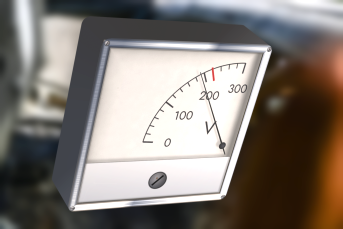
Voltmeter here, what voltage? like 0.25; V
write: 190; V
